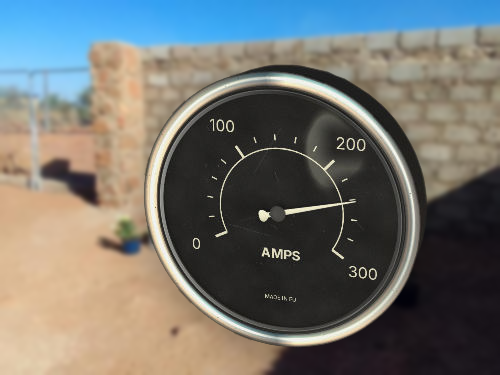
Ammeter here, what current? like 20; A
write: 240; A
